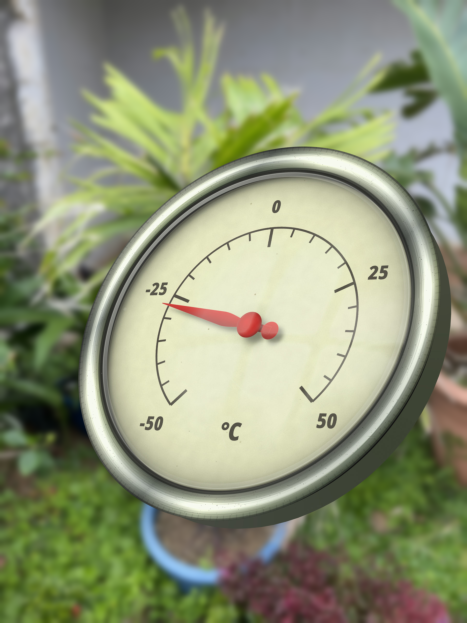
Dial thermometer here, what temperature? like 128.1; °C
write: -27.5; °C
